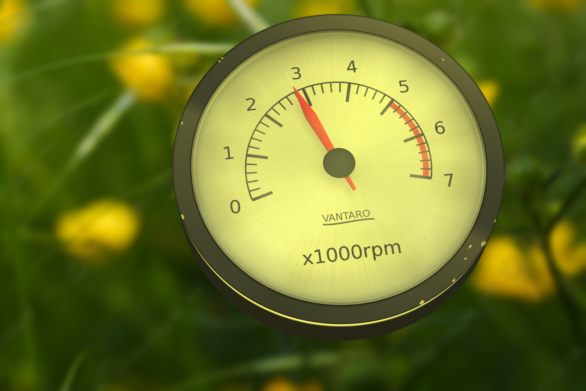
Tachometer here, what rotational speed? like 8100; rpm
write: 2800; rpm
